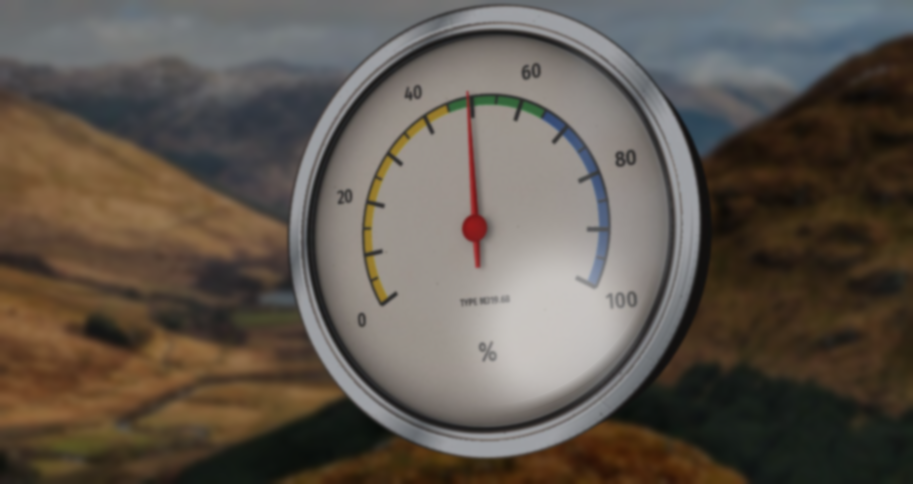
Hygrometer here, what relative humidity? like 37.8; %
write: 50; %
